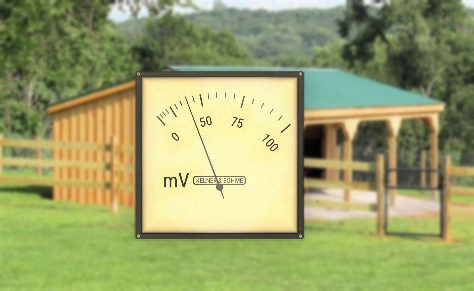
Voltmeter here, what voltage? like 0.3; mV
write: 40; mV
